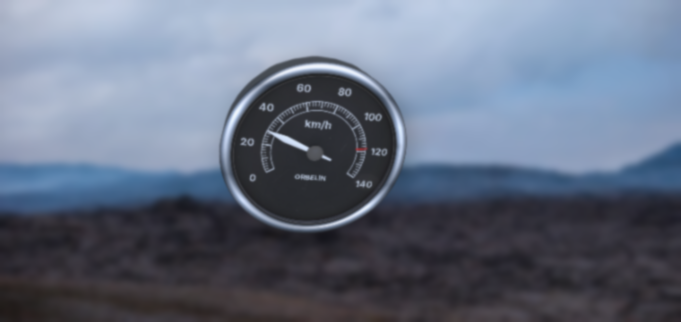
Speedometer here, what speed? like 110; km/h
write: 30; km/h
